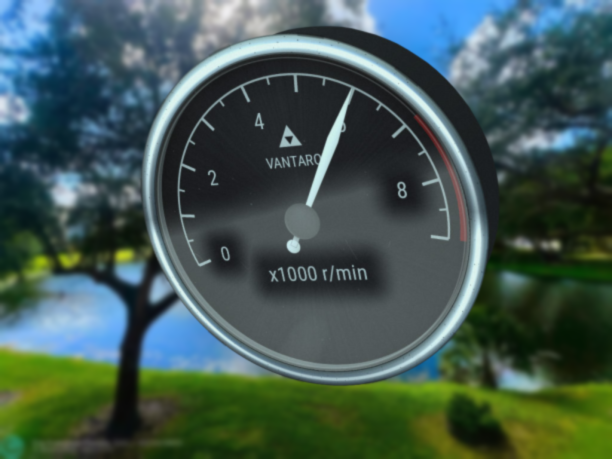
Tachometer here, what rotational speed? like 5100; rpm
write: 6000; rpm
